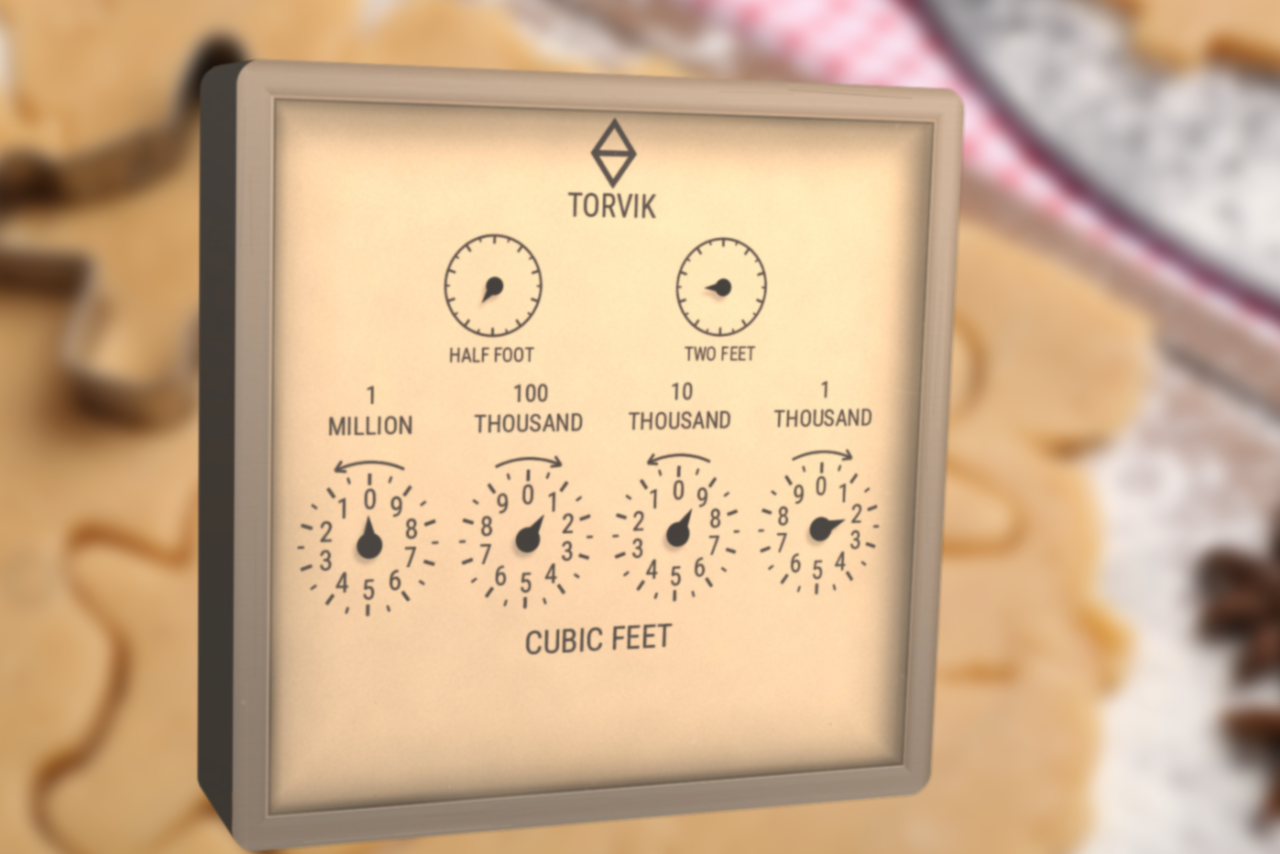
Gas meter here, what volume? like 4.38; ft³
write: 9200; ft³
